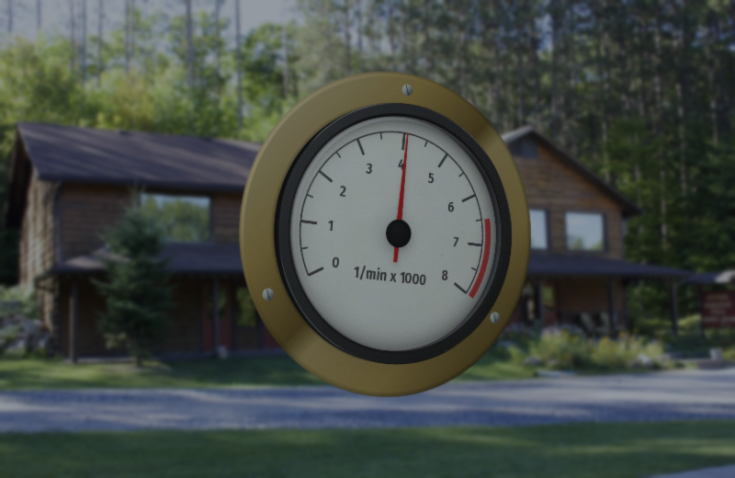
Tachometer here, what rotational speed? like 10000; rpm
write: 4000; rpm
